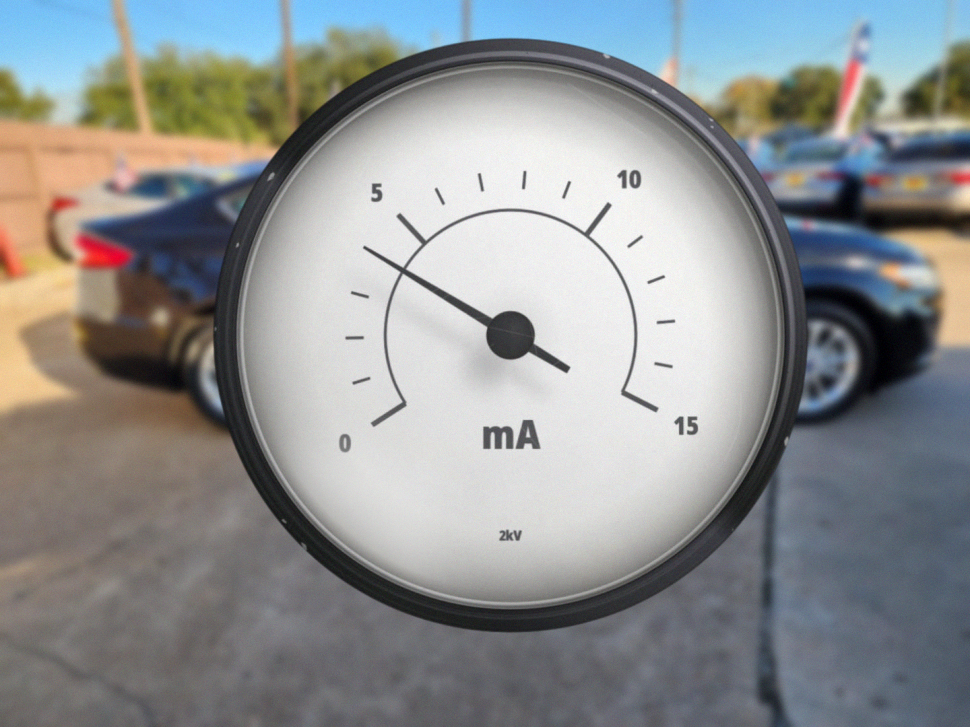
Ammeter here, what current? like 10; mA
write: 4; mA
